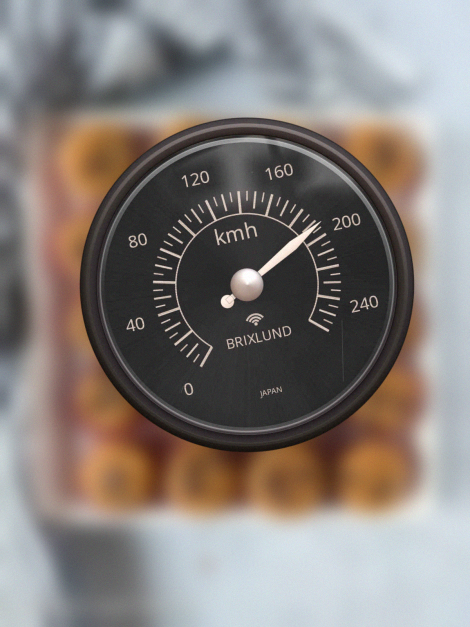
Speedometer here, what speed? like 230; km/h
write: 192.5; km/h
